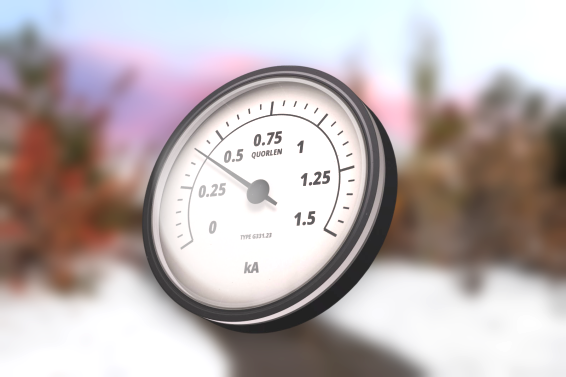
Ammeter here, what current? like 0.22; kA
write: 0.4; kA
